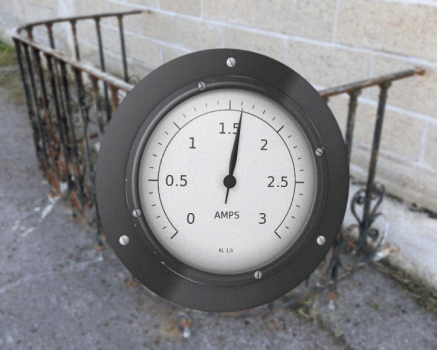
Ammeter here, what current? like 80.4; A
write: 1.6; A
